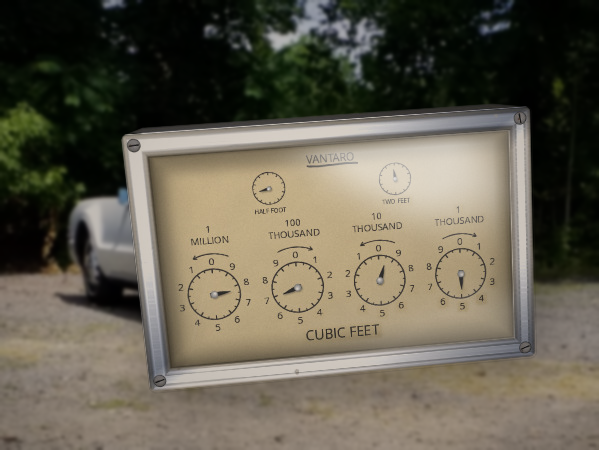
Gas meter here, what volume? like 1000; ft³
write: 769500; ft³
